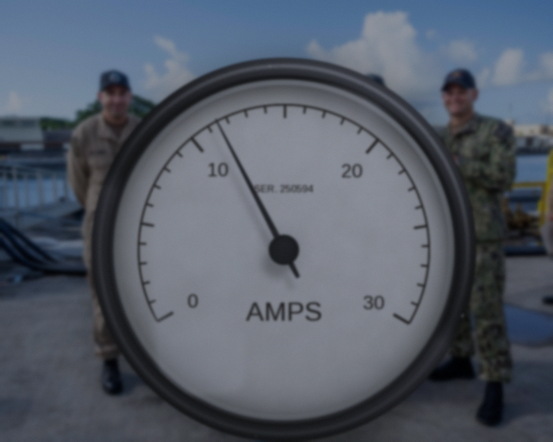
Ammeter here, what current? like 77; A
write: 11.5; A
